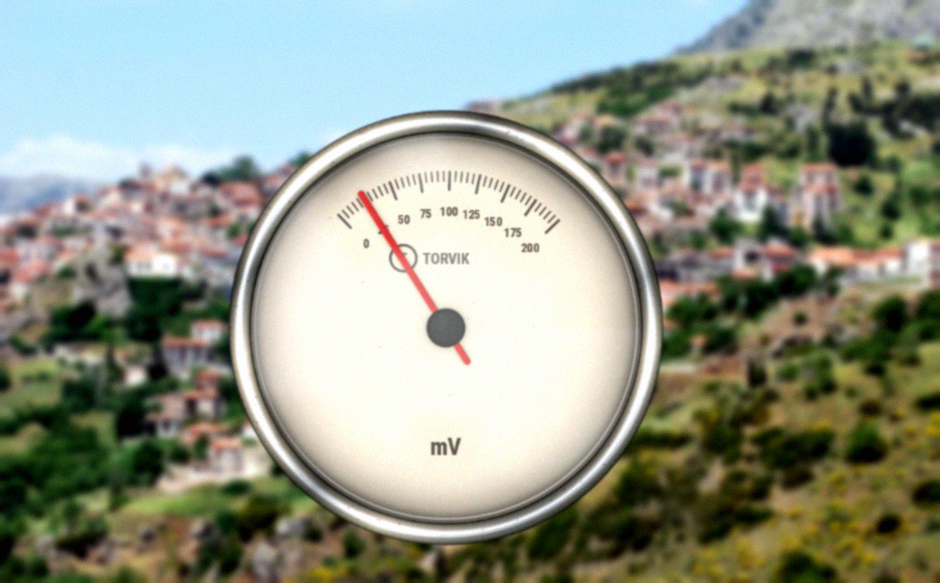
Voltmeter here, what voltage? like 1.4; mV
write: 25; mV
